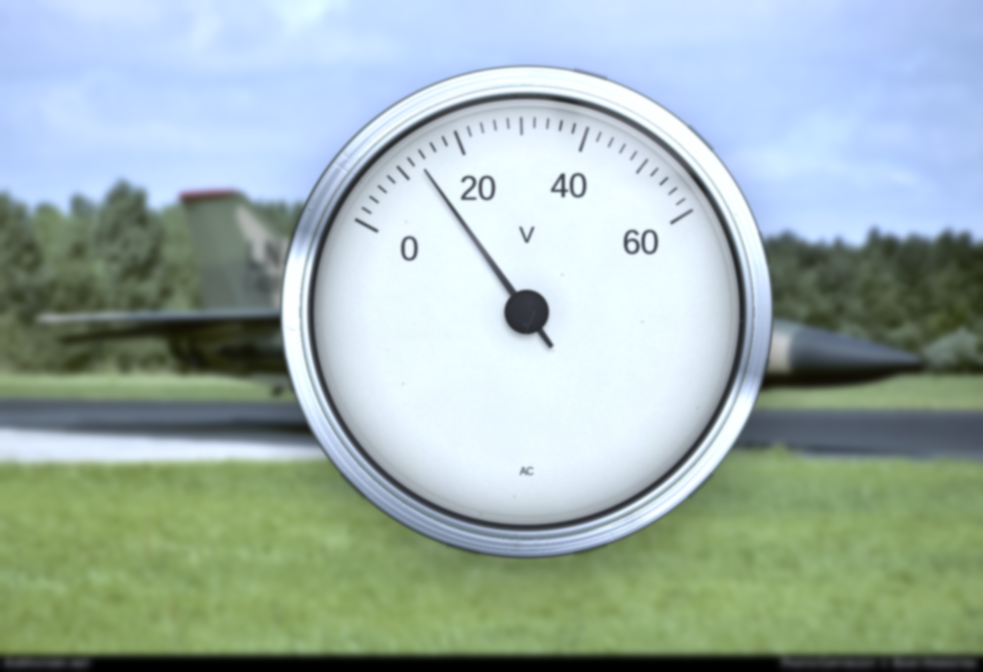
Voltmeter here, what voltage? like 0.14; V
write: 13; V
